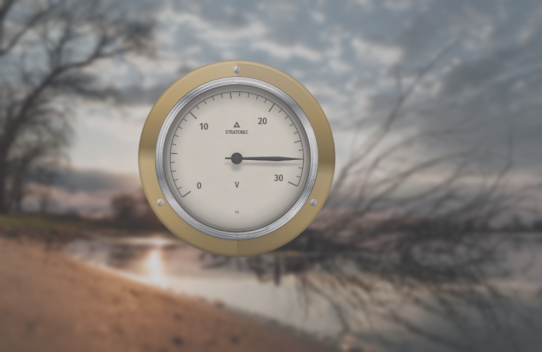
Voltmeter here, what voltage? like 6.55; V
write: 27; V
